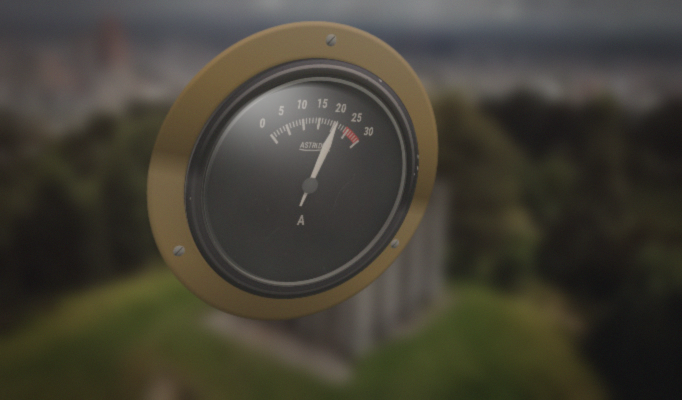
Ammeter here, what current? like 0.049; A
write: 20; A
